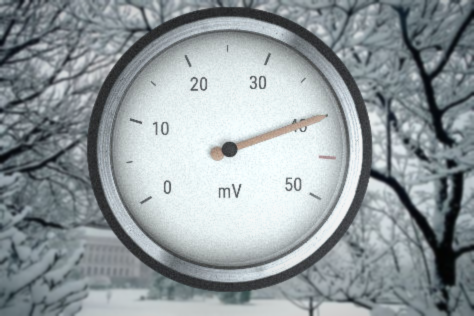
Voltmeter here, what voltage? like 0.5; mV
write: 40; mV
